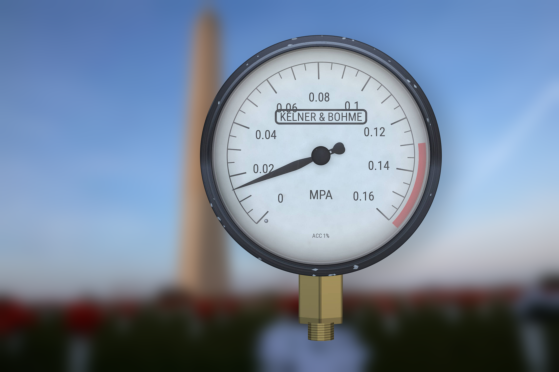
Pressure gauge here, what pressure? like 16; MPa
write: 0.015; MPa
